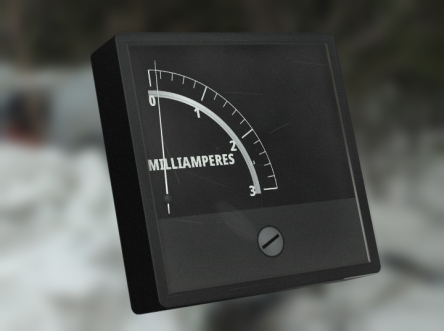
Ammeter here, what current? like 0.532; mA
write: 0.1; mA
